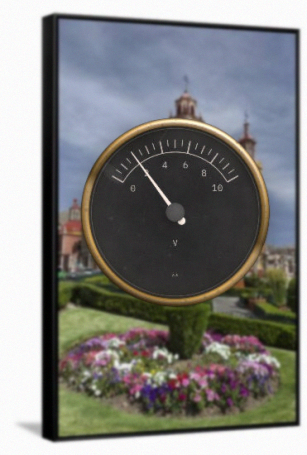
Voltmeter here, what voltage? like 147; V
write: 2; V
